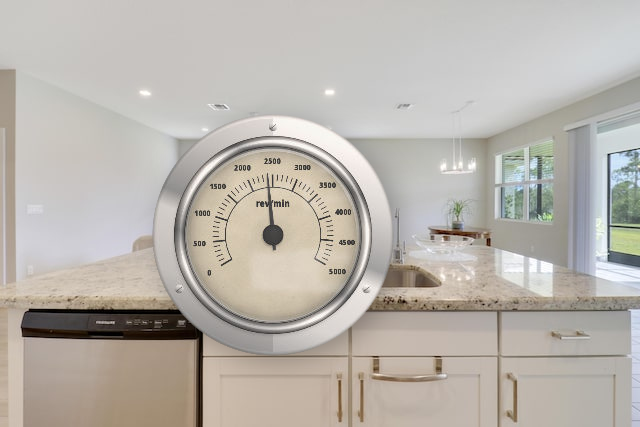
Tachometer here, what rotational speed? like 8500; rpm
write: 2400; rpm
